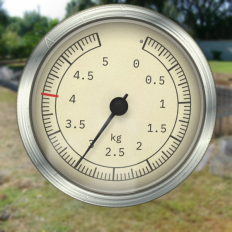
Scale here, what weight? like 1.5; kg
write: 3; kg
